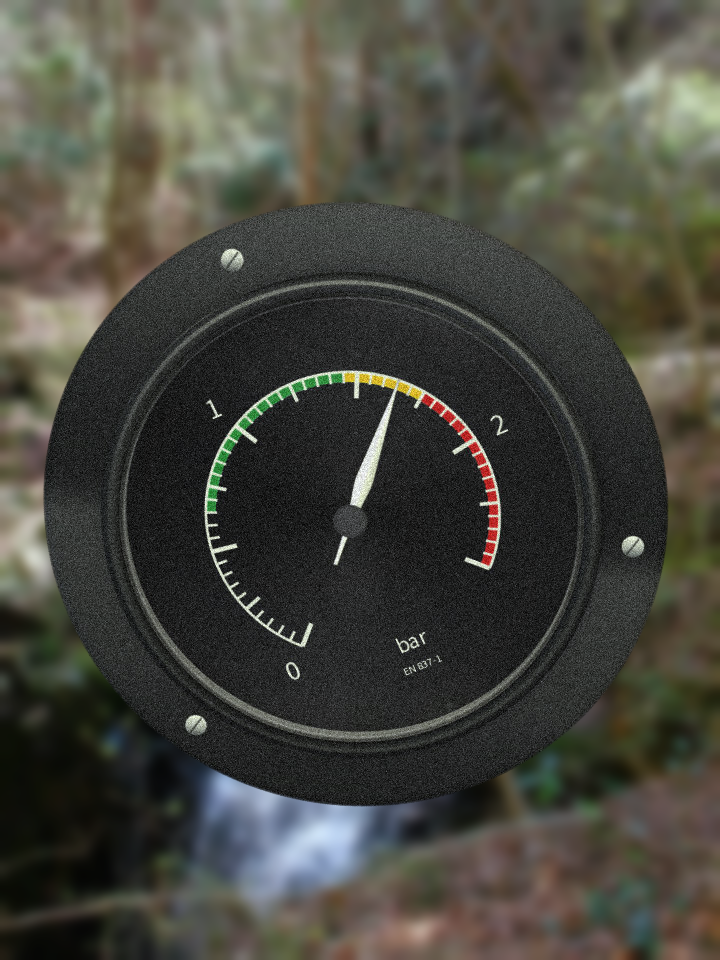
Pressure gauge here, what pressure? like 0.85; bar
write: 1.65; bar
